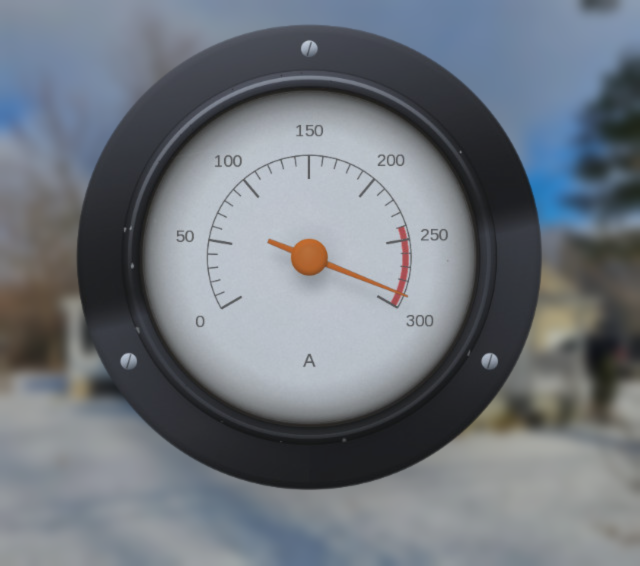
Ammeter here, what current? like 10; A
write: 290; A
